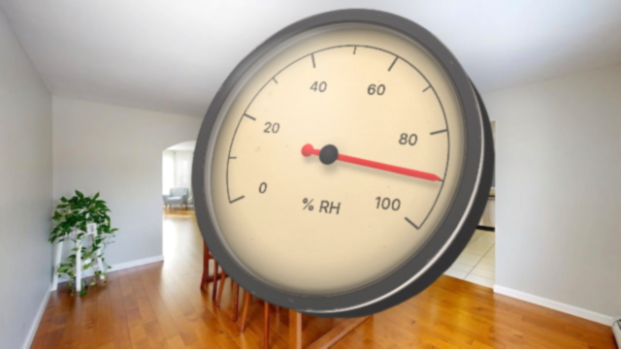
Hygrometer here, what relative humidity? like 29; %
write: 90; %
